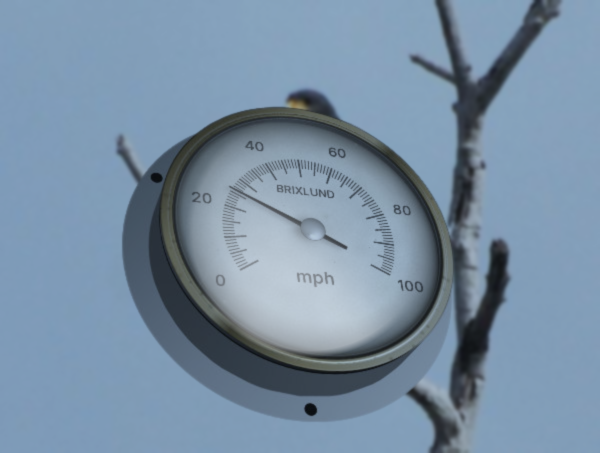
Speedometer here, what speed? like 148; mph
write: 25; mph
